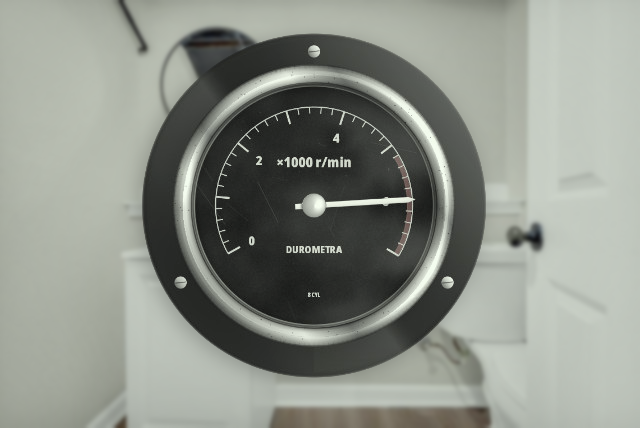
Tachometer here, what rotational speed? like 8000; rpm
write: 6000; rpm
